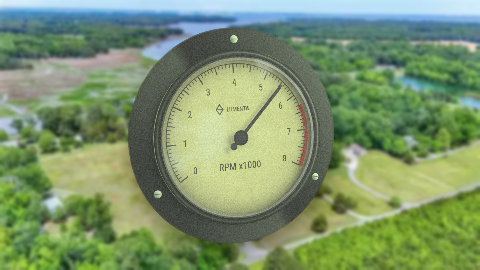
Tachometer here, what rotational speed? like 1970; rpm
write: 5500; rpm
